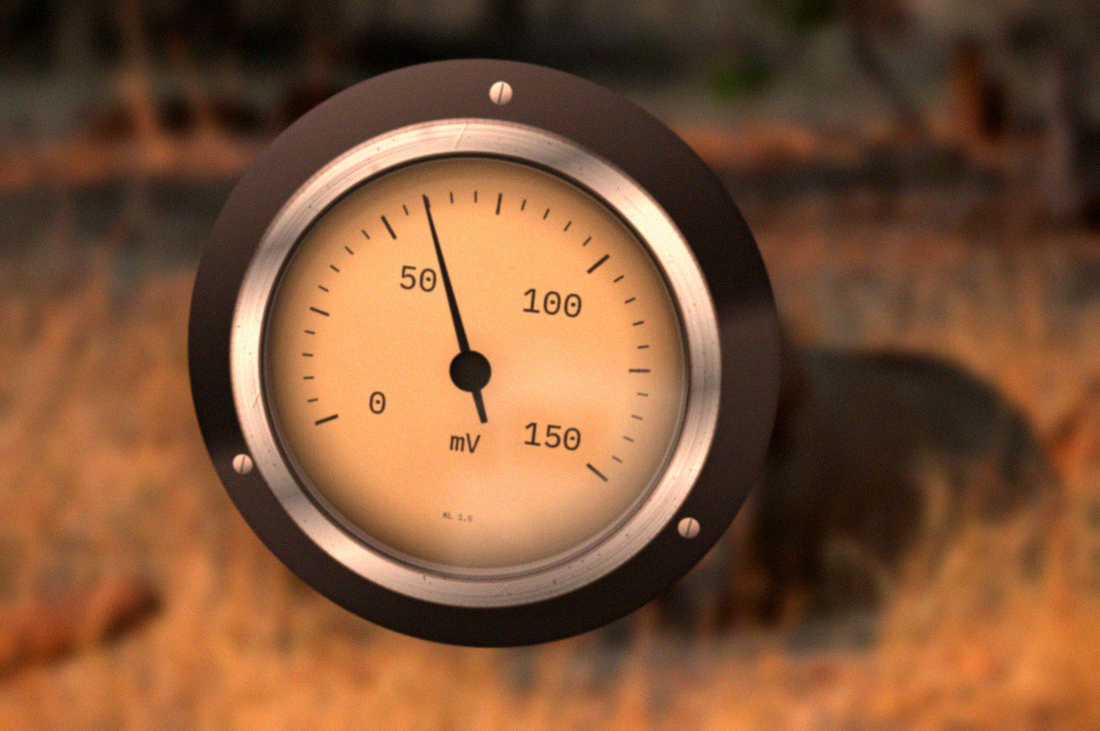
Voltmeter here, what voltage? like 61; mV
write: 60; mV
